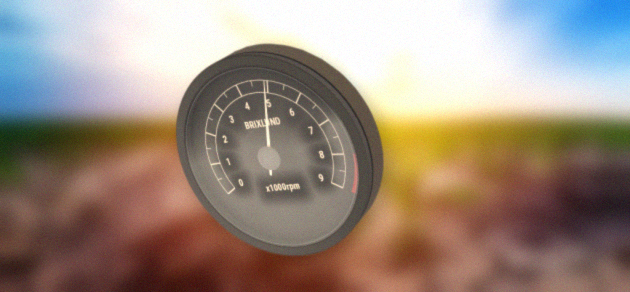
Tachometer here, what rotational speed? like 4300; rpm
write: 5000; rpm
